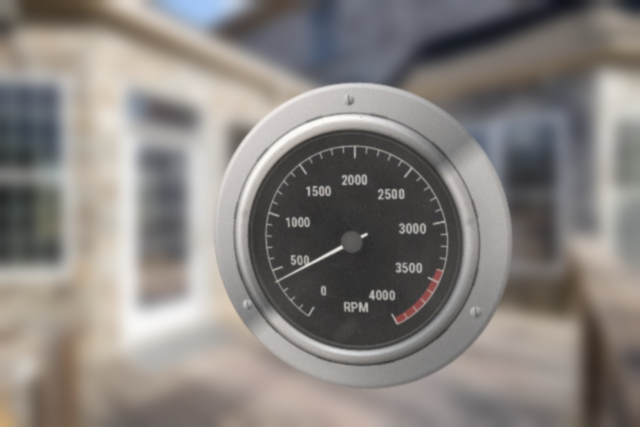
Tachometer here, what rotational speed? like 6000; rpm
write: 400; rpm
